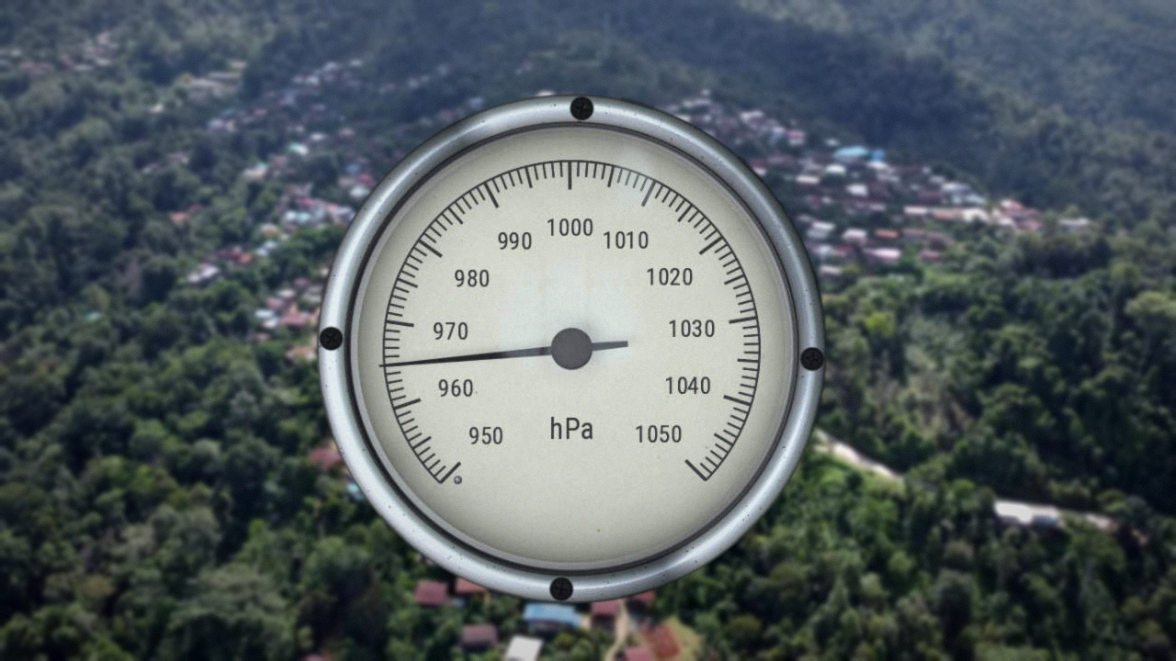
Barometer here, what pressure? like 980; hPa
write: 965; hPa
